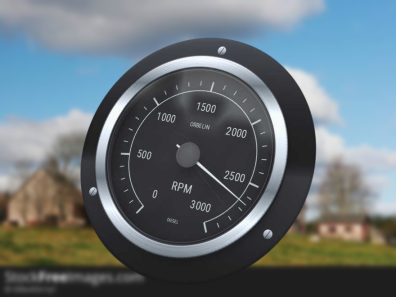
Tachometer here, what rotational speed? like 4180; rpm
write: 2650; rpm
